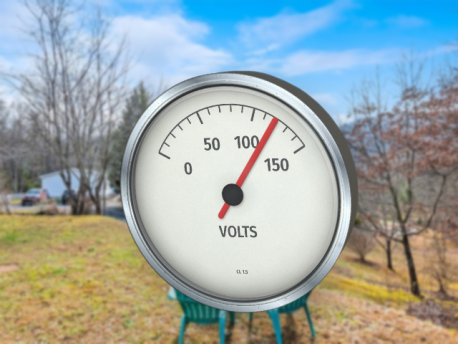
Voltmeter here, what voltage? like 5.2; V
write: 120; V
